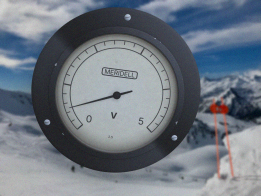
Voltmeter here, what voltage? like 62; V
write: 0.5; V
